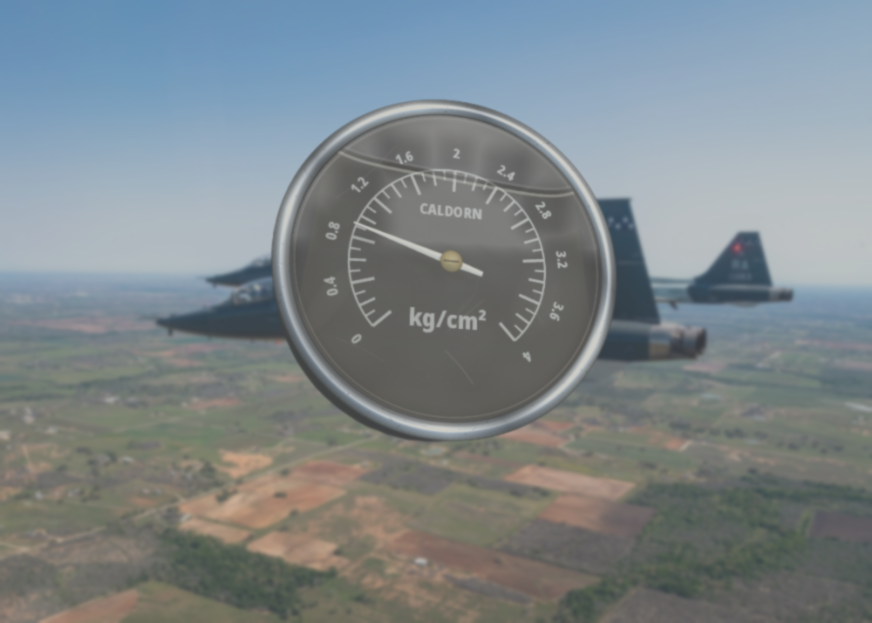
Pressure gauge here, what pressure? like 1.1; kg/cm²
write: 0.9; kg/cm²
